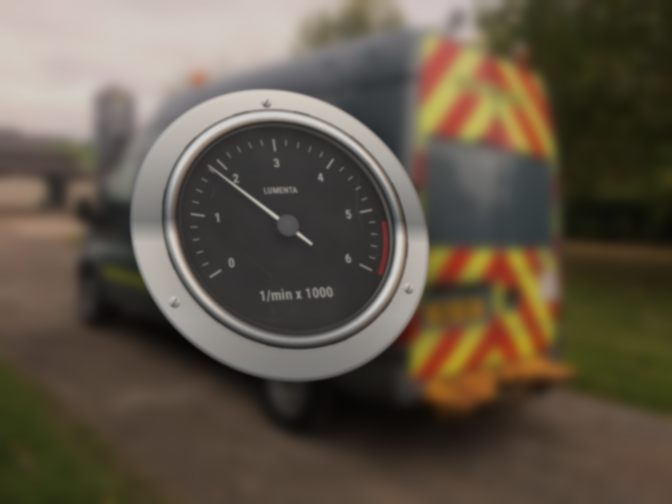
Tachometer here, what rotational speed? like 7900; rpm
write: 1800; rpm
